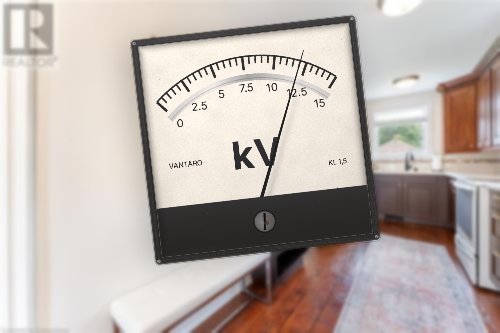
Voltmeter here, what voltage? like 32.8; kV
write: 12; kV
